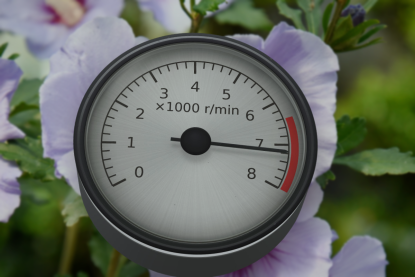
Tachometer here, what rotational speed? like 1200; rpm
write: 7200; rpm
